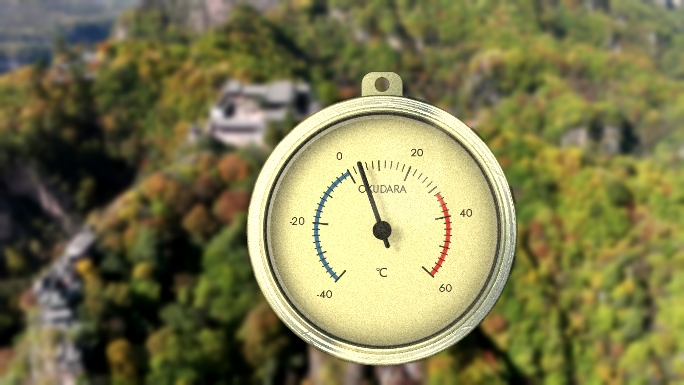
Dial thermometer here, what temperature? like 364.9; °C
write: 4; °C
